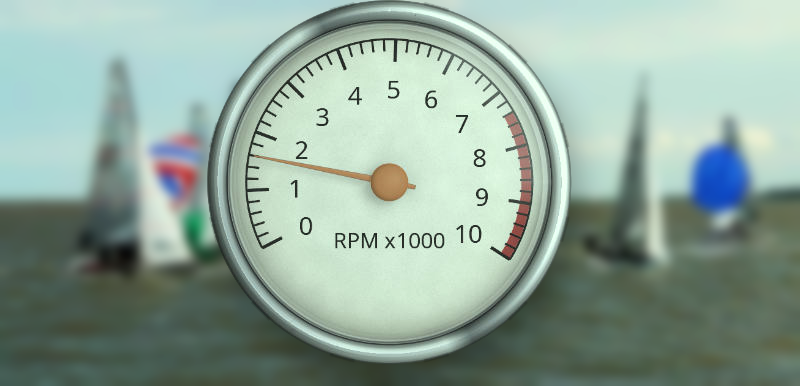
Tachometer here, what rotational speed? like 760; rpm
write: 1600; rpm
